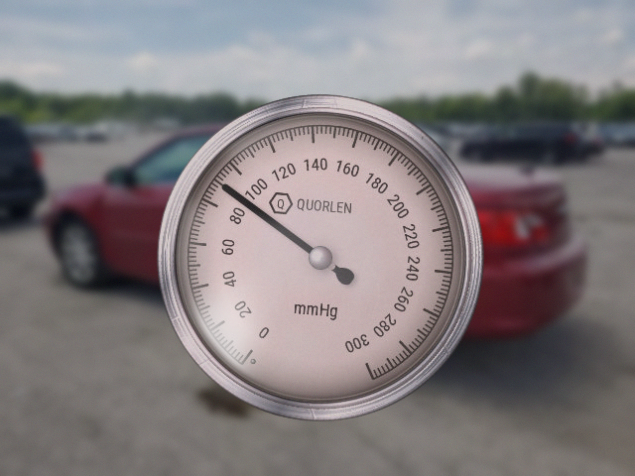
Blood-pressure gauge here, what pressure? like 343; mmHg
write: 90; mmHg
